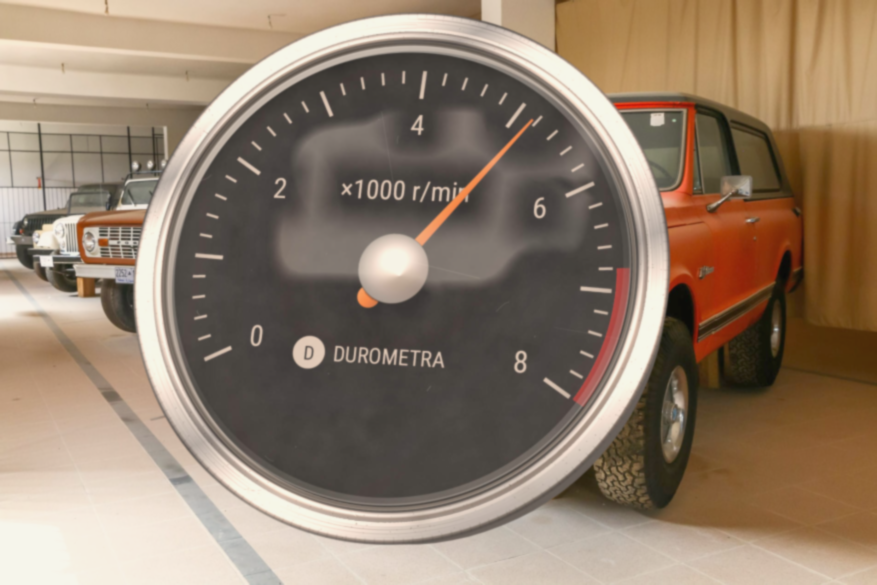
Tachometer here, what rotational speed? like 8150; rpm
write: 5200; rpm
